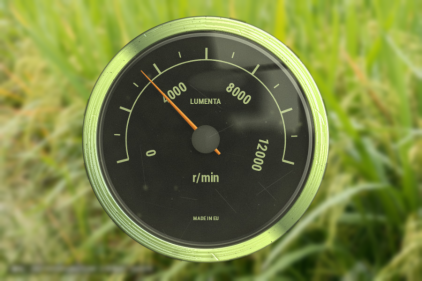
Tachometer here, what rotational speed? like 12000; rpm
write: 3500; rpm
